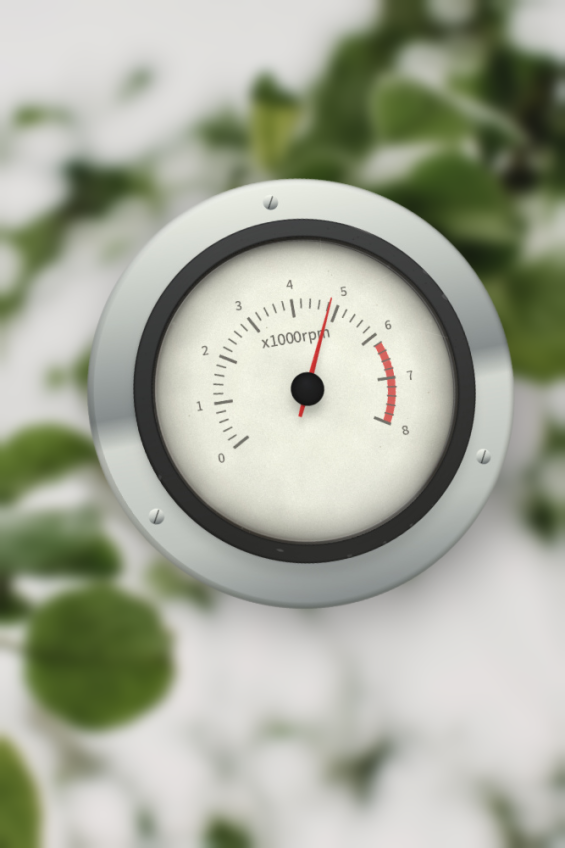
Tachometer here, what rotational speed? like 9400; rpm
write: 4800; rpm
